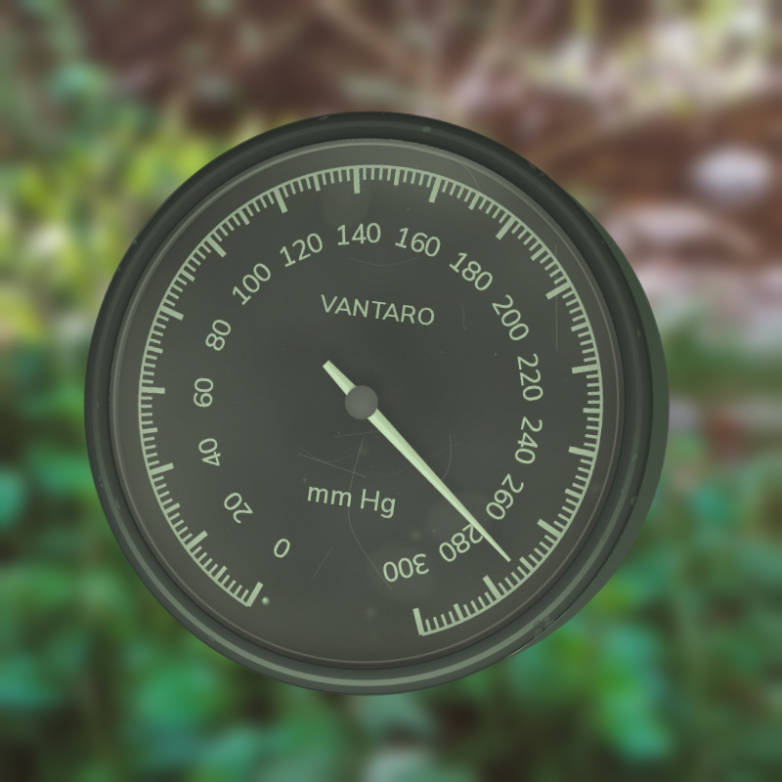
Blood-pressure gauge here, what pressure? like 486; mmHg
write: 272; mmHg
